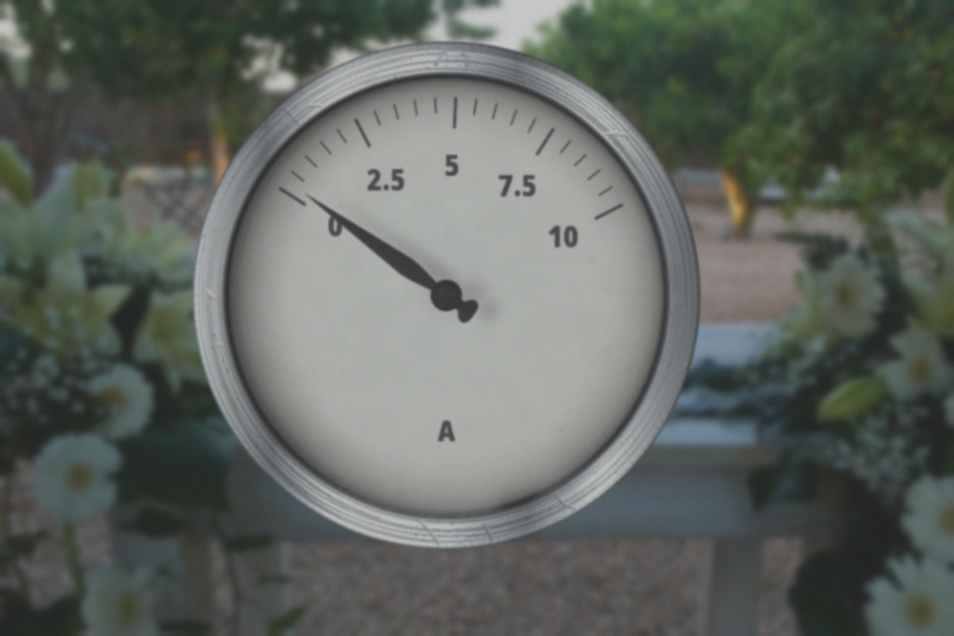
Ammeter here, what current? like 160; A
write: 0.25; A
